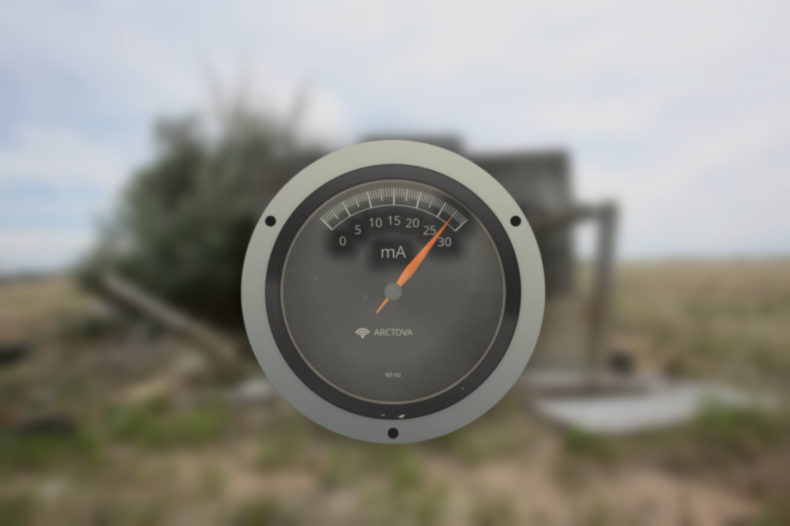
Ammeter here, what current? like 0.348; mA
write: 27.5; mA
